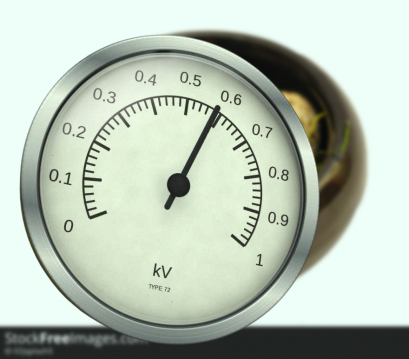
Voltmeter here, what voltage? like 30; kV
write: 0.58; kV
